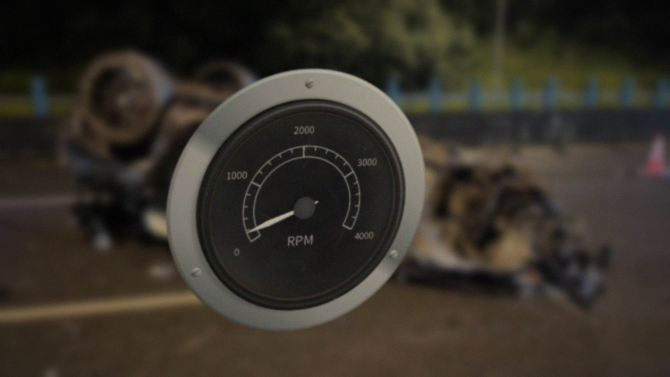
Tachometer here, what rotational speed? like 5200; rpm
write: 200; rpm
